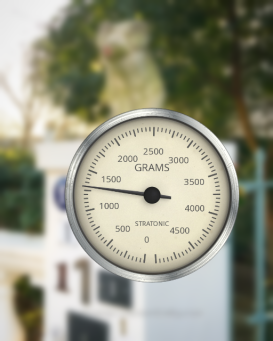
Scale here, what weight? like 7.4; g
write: 1300; g
